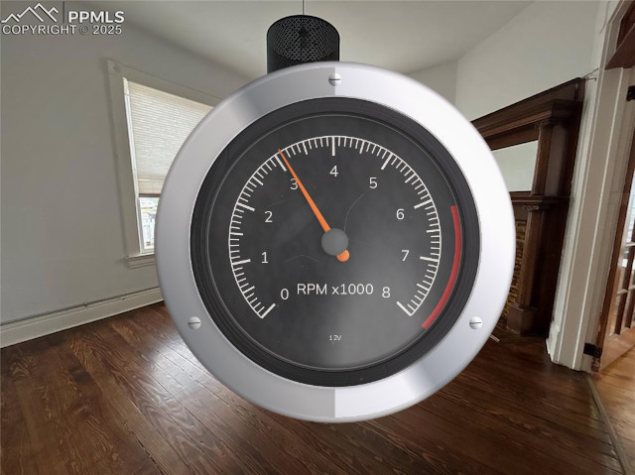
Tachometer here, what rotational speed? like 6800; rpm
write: 3100; rpm
